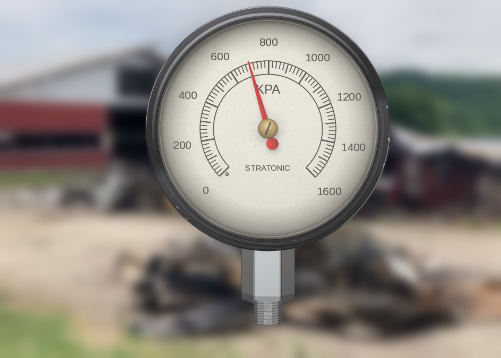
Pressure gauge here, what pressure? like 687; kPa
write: 700; kPa
